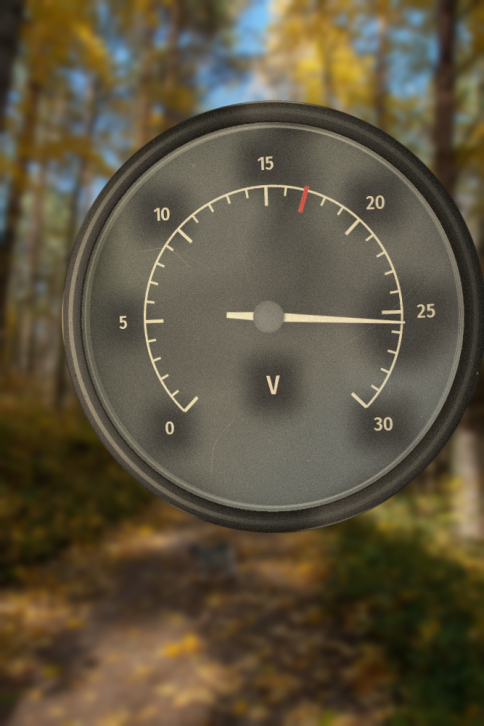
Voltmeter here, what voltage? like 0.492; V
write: 25.5; V
